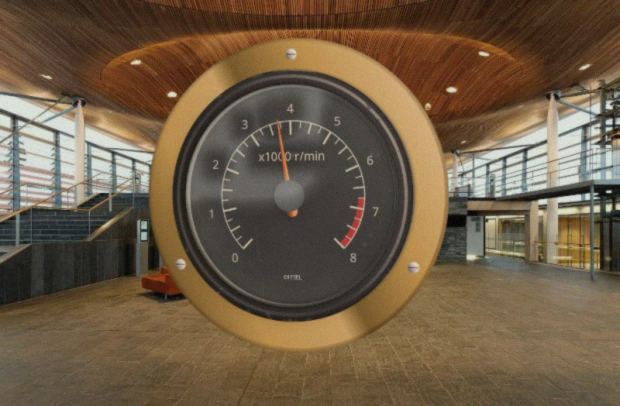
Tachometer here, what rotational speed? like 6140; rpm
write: 3750; rpm
